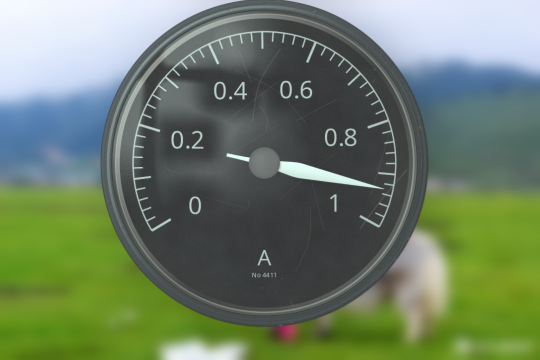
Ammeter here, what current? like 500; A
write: 0.93; A
